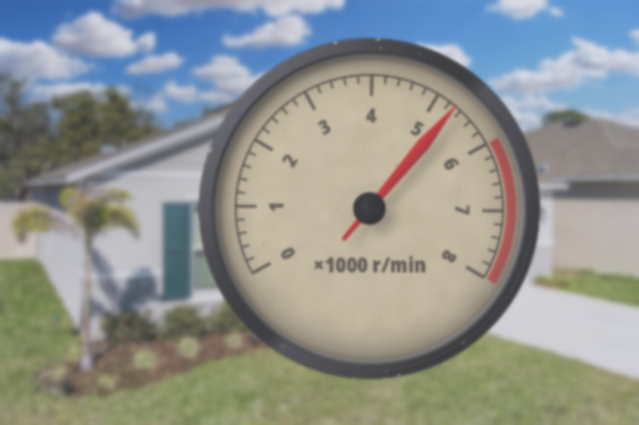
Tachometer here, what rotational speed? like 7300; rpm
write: 5300; rpm
